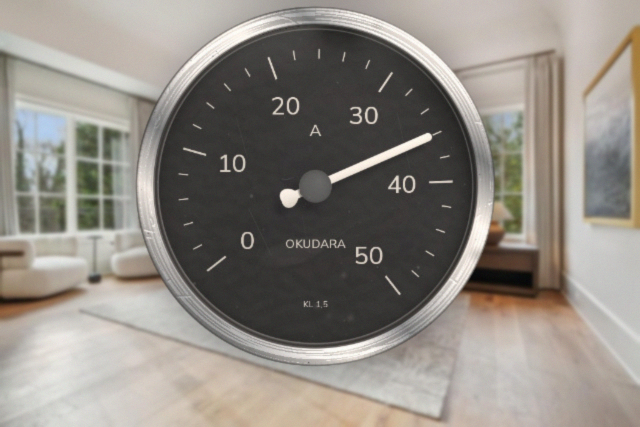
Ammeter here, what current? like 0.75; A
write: 36; A
